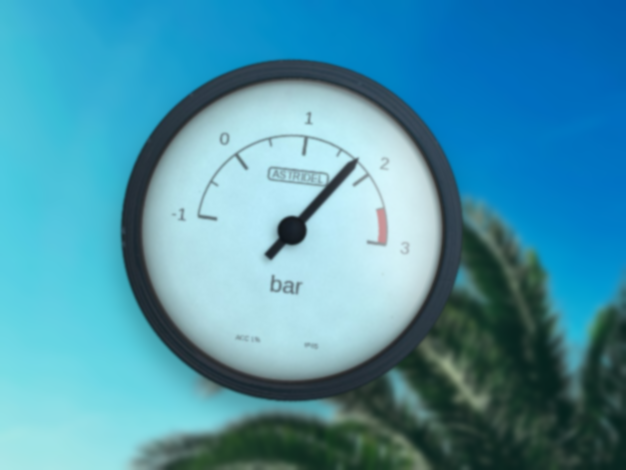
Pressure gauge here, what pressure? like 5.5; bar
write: 1.75; bar
